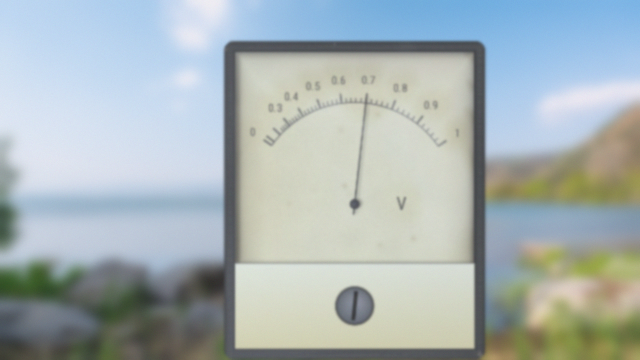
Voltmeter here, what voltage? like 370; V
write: 0.7; V
